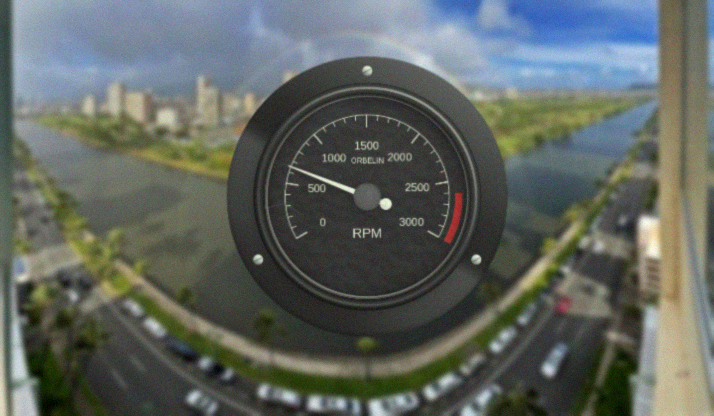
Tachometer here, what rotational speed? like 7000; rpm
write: 650; rpm
